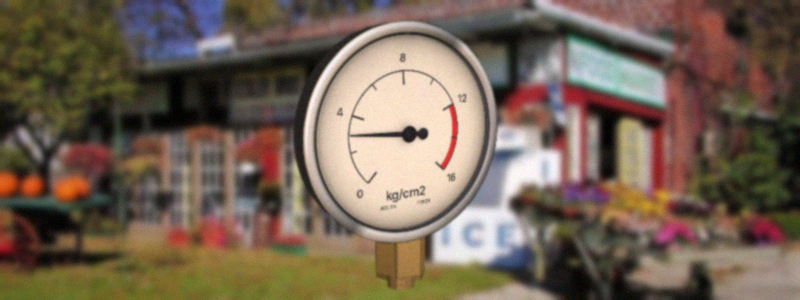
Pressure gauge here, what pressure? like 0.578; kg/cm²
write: 3; kg/cm²
